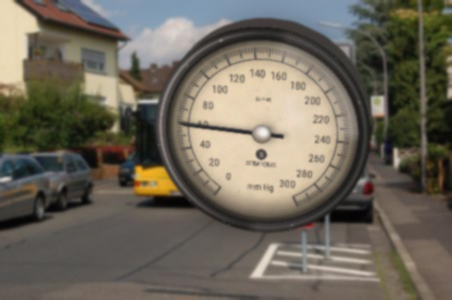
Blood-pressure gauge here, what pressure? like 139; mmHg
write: 60; mmHg
